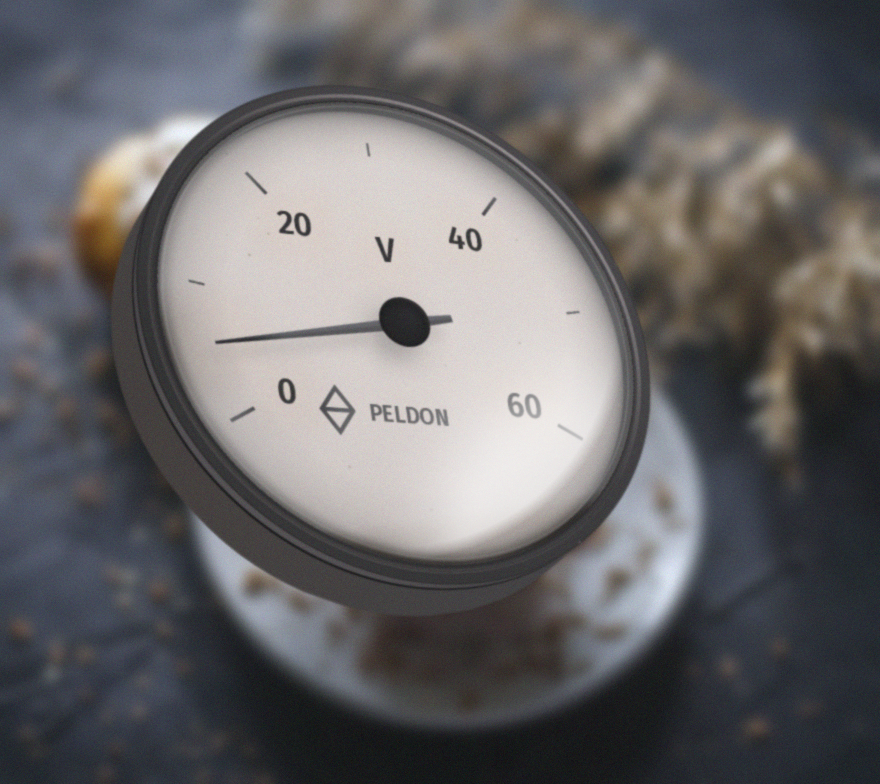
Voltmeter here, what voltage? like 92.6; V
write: 5; V
